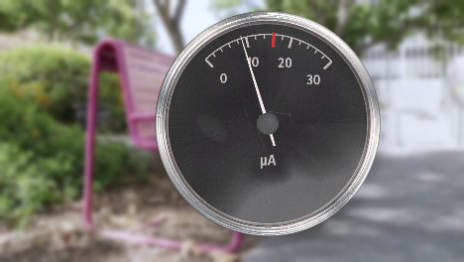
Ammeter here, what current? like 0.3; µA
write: 9; µA
